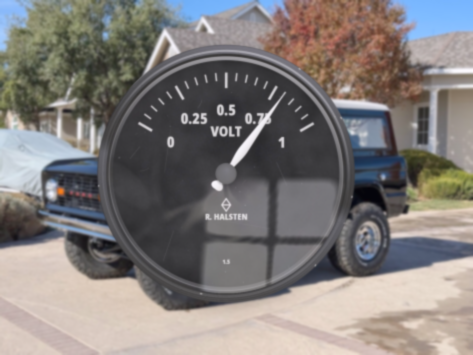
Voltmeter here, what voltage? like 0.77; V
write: 0.8; V
